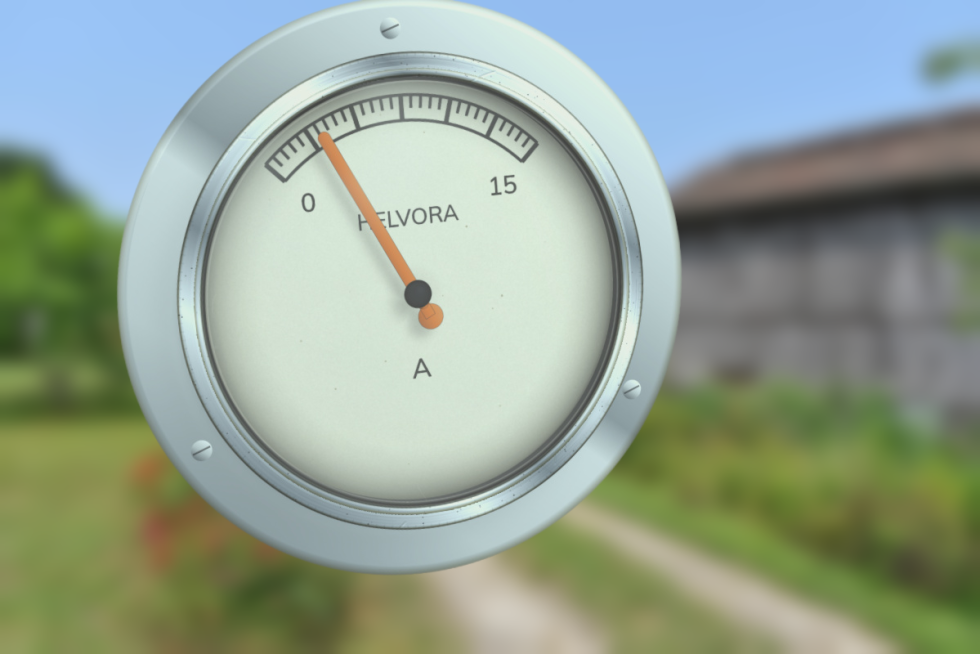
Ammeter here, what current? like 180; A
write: 3; A
